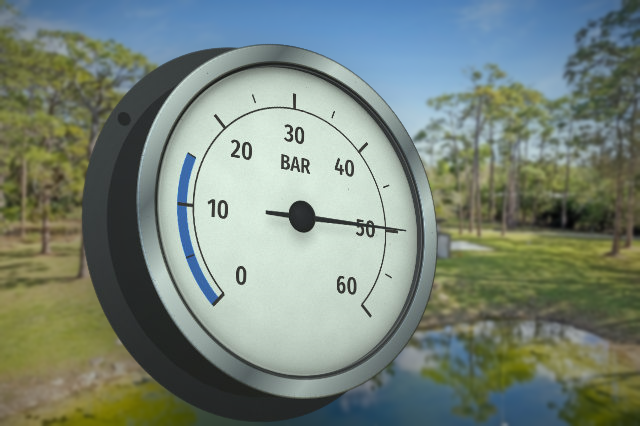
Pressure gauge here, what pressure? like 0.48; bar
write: 50; bar
